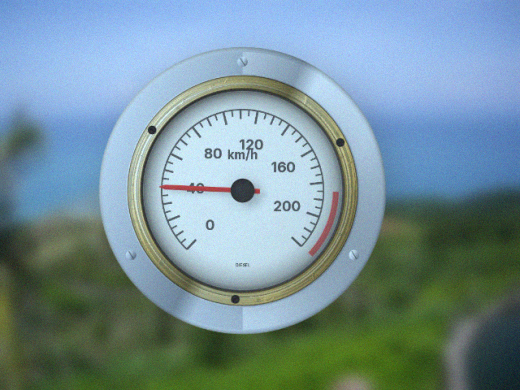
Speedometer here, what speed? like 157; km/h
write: 40; km/h
